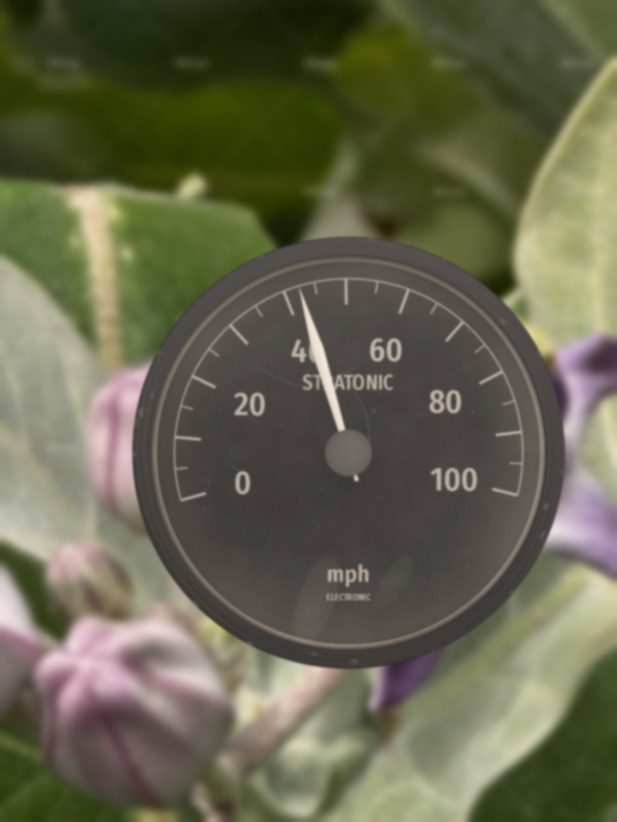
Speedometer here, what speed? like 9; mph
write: 42.5; mph
